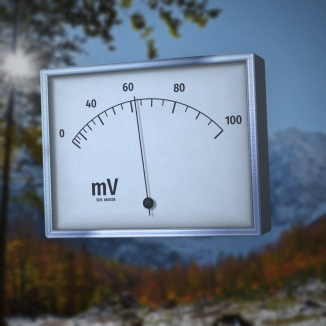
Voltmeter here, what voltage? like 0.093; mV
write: 62.5; mV
